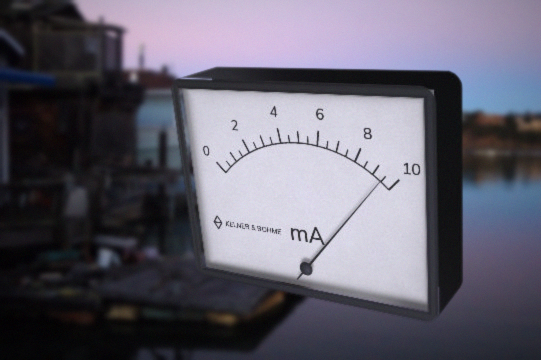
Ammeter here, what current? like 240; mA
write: 9.5; mA
